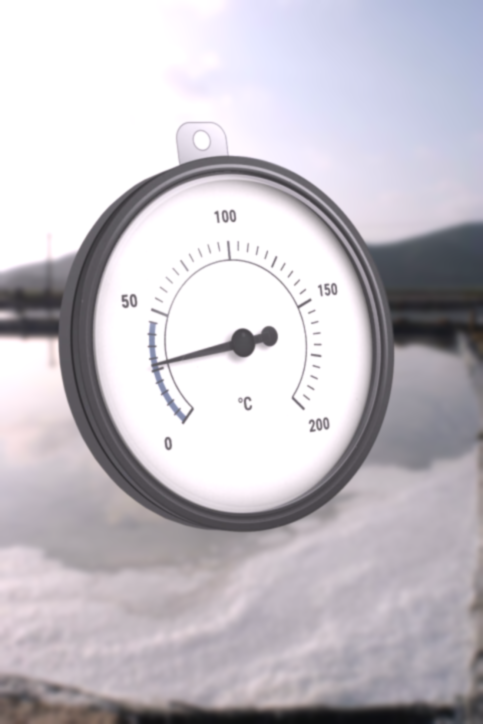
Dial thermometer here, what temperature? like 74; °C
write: 27.5; °C
